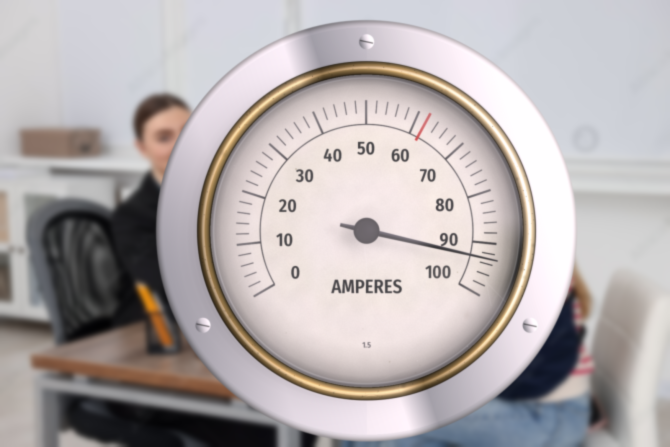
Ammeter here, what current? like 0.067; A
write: 93; A
